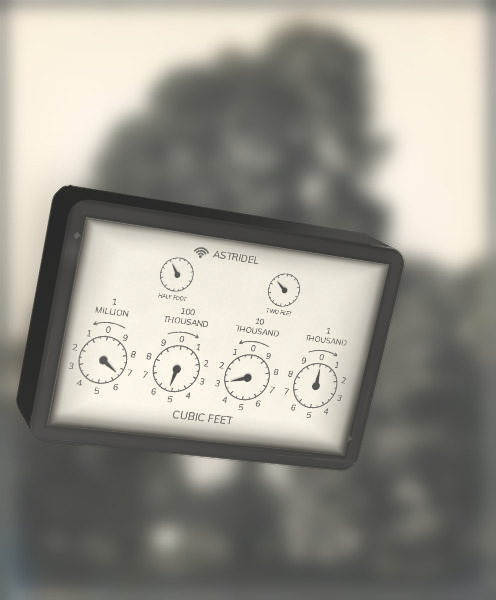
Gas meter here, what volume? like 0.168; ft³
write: 653000; ft³
